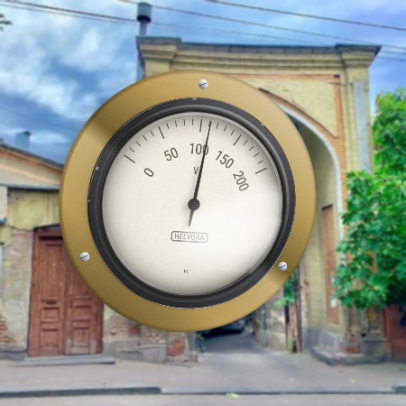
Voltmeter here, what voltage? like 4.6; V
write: 110; V
